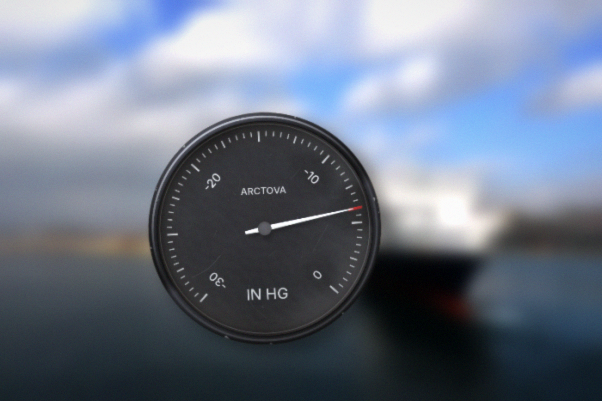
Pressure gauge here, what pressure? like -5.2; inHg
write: -6; inHg
